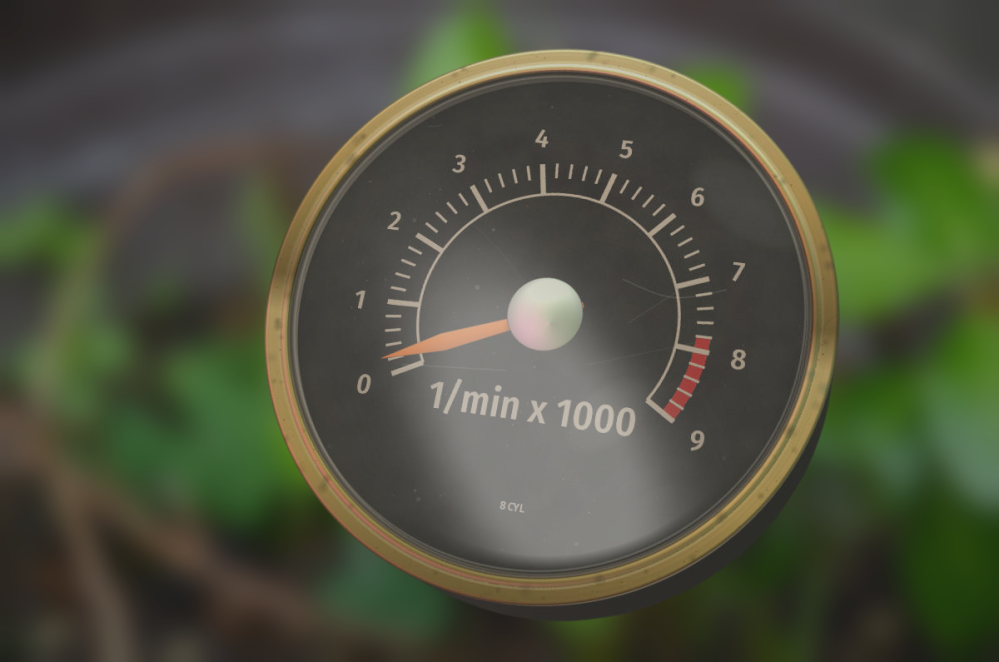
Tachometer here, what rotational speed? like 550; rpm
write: 200; rpm
